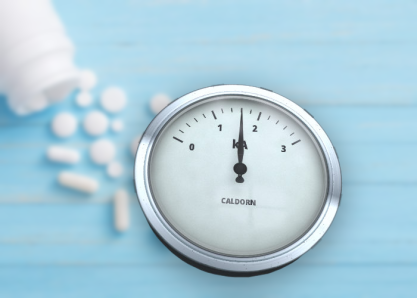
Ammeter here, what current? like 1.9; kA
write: 1.6; kA
